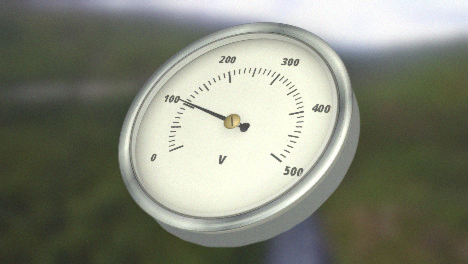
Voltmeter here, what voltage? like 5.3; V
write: 100; V
